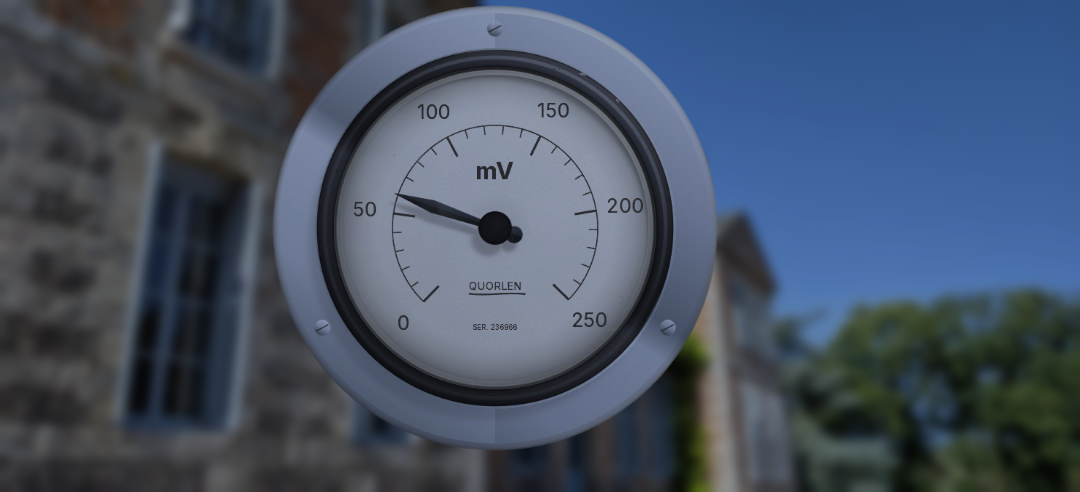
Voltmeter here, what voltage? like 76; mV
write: 60; mV
